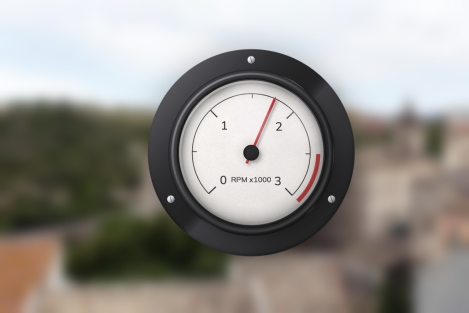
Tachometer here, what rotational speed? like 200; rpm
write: 1750; rpm
